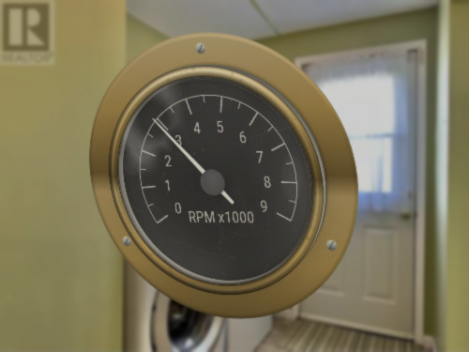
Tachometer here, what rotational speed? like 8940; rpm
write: 3000; rpm
